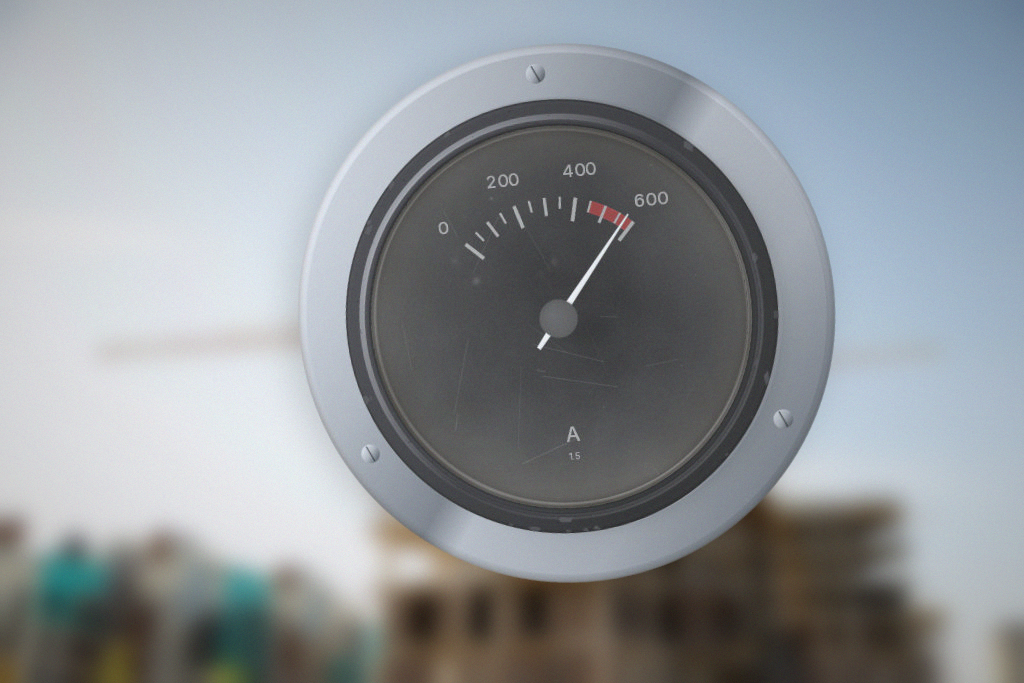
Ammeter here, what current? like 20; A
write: 575; A
